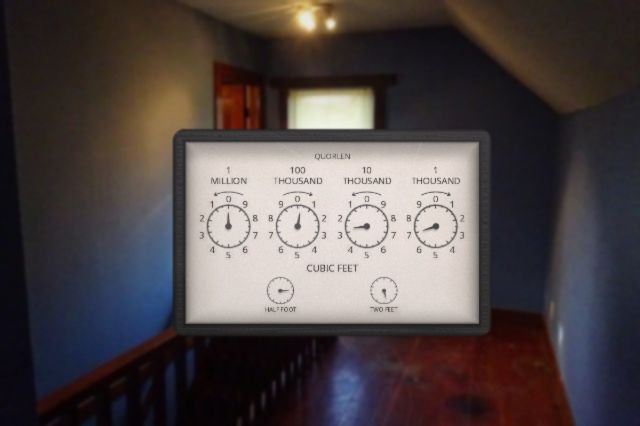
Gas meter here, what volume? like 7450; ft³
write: 2700; ft³
